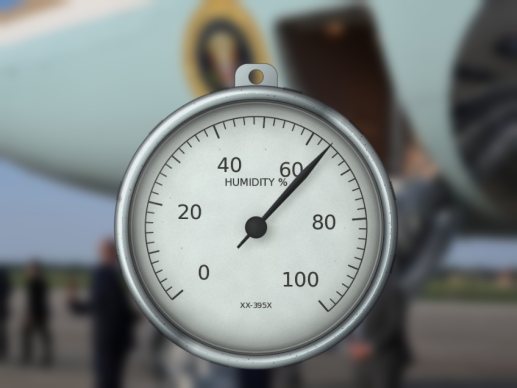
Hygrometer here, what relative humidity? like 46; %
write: 64; %
